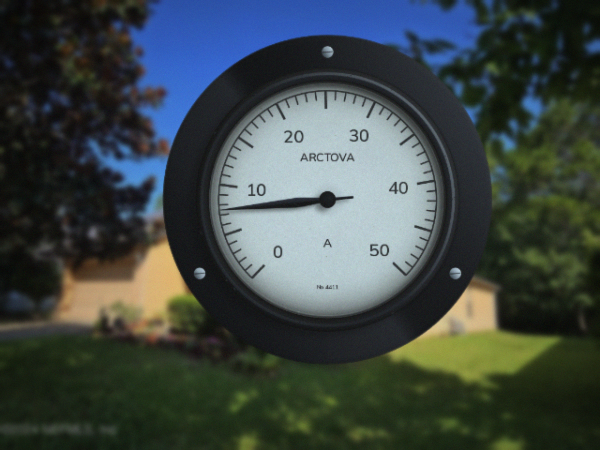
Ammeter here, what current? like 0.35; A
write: 7.5; A
